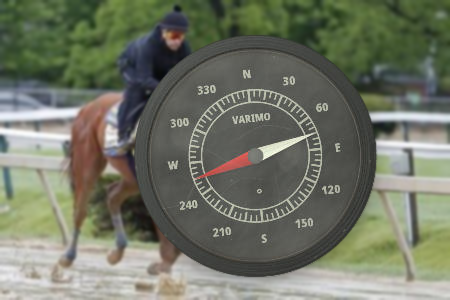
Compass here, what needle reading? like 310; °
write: 255; °
